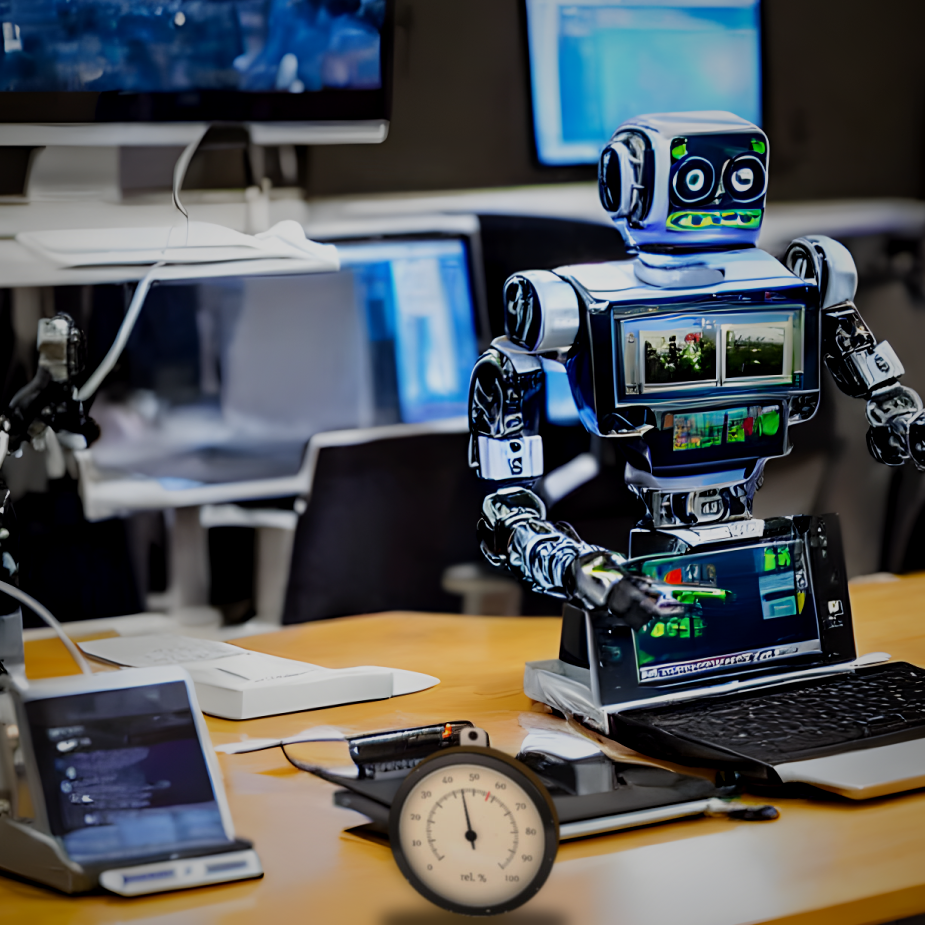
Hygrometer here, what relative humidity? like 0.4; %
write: 45; %
